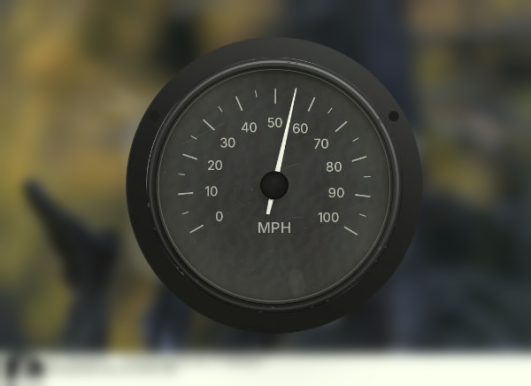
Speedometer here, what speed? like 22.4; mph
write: 55; mph
